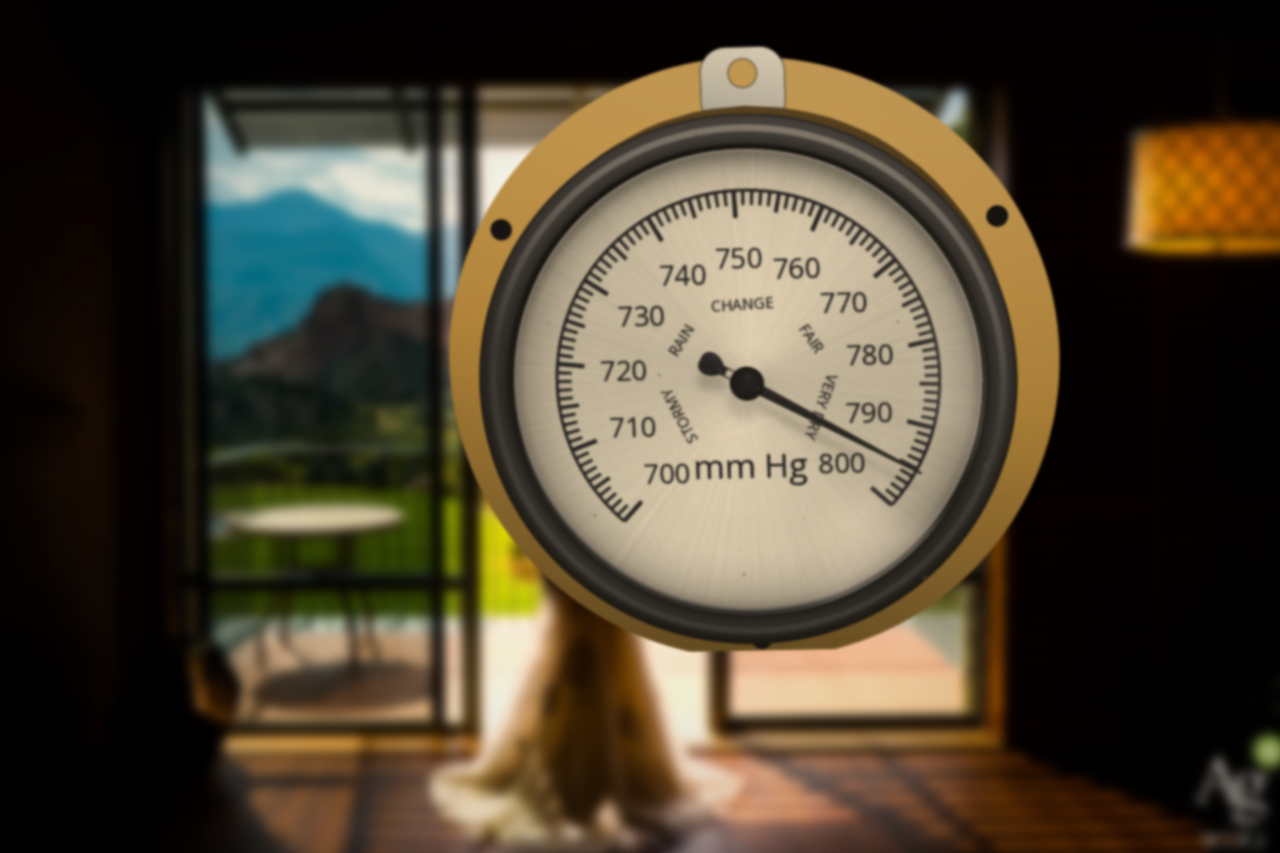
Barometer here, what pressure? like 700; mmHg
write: 795; mmHg
